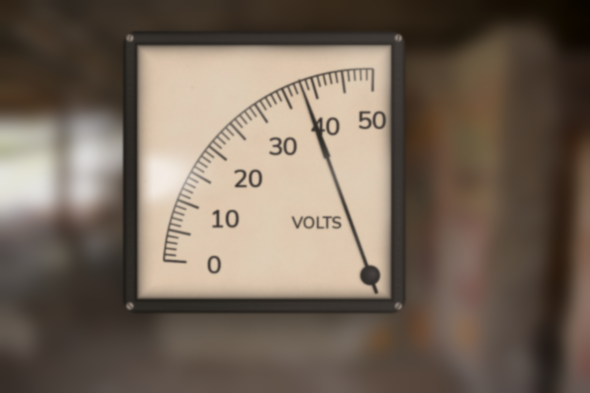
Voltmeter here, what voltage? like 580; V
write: 38; V
